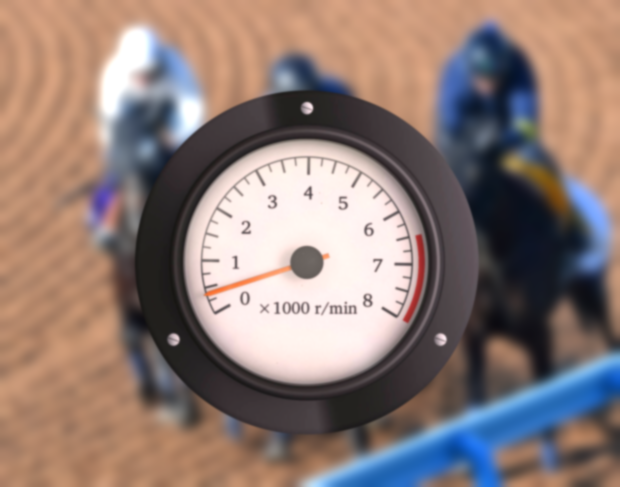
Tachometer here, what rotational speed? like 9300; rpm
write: 375; rpm
